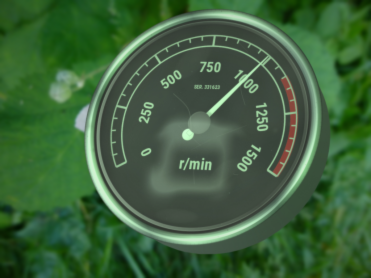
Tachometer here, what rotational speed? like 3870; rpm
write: 1000; rpm
